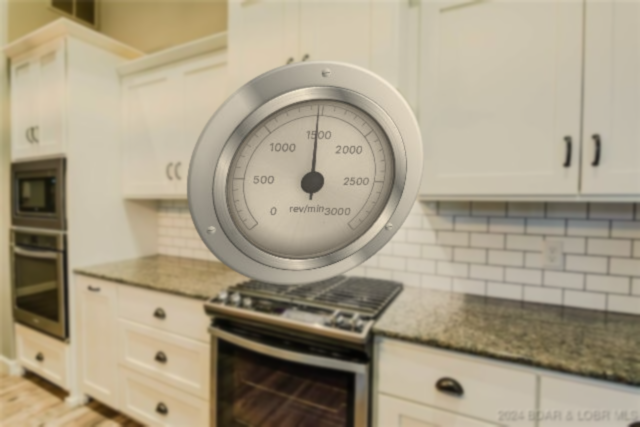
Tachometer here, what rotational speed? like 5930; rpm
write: 1450; rpm
